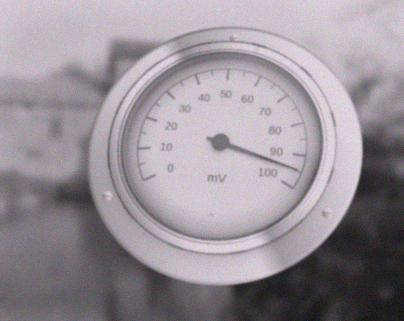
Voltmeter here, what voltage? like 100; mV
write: 95; mV
